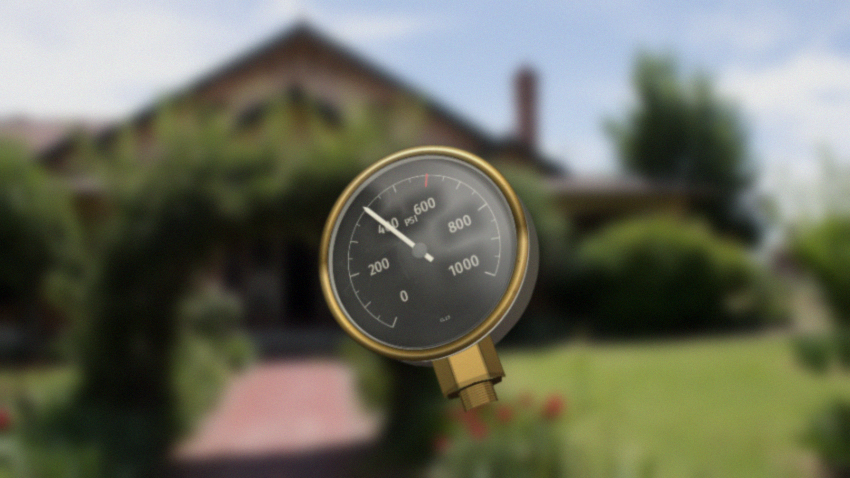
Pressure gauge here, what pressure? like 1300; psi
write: 400; psi
